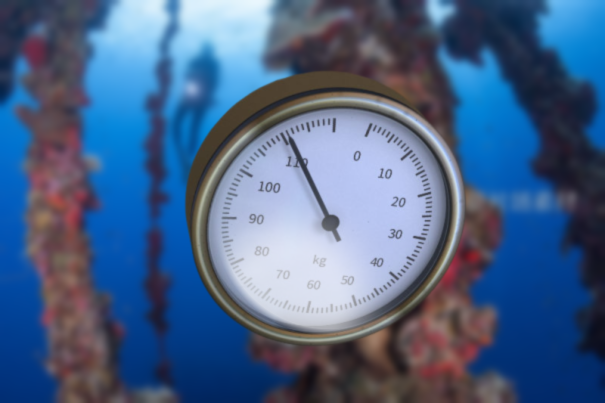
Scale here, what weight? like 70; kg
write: 111; kg
